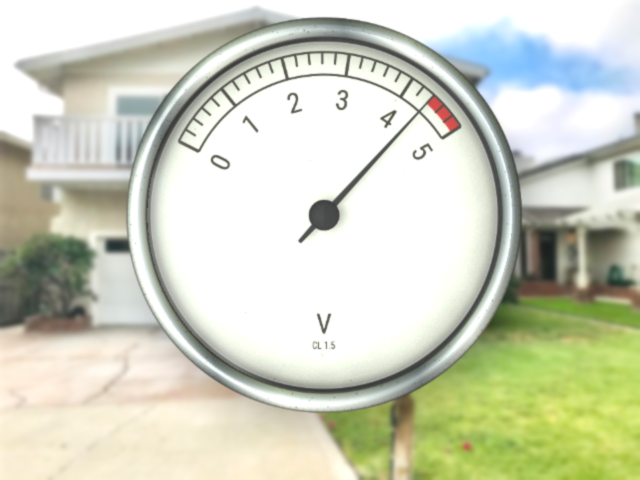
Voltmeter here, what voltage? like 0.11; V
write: 4.4; V
